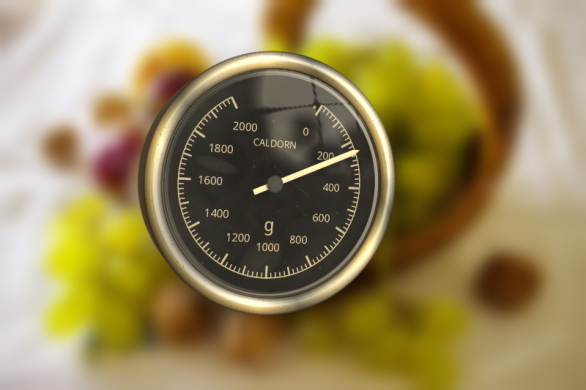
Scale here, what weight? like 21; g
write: 240; g
